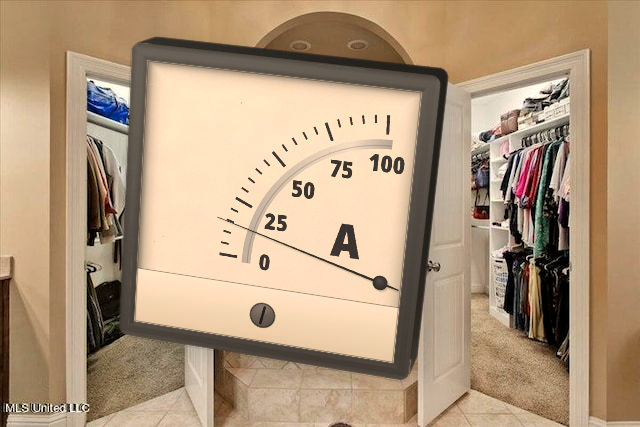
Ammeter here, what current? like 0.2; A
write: 15; A
